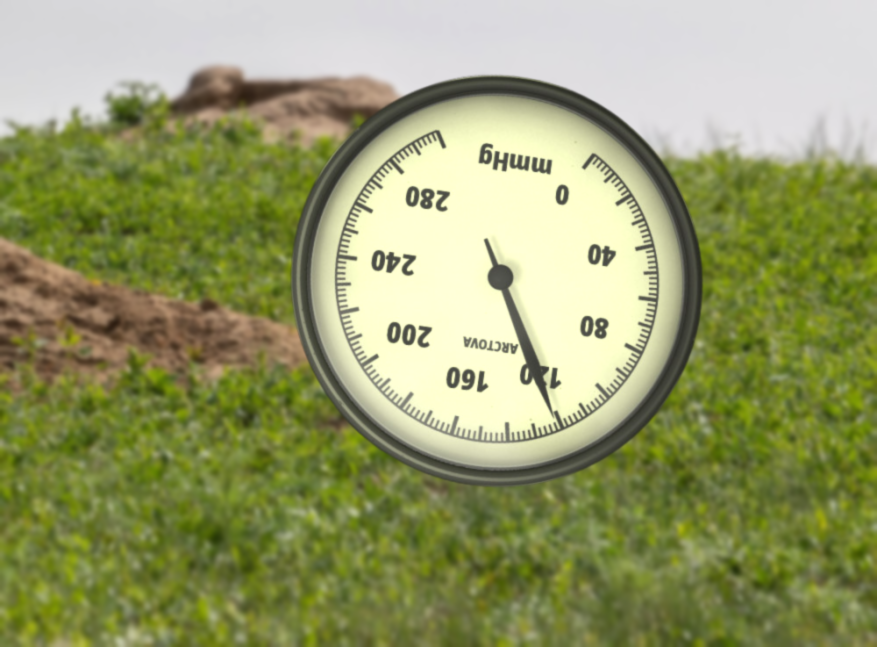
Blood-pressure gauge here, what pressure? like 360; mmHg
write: 122; mmHg
